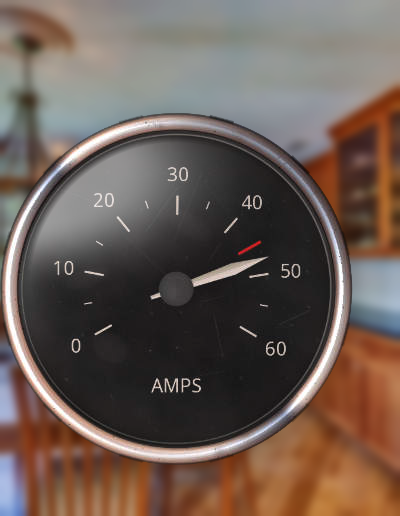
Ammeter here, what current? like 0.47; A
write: 47.5; A
